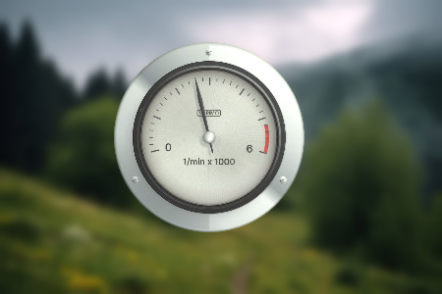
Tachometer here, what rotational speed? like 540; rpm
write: 2600; rpm
